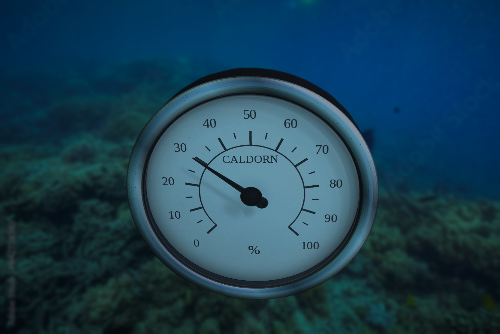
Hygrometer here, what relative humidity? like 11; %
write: 30; %
